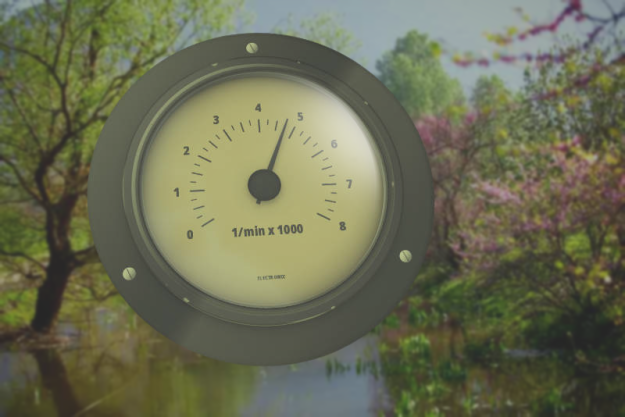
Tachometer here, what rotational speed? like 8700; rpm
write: 4750; rpm
